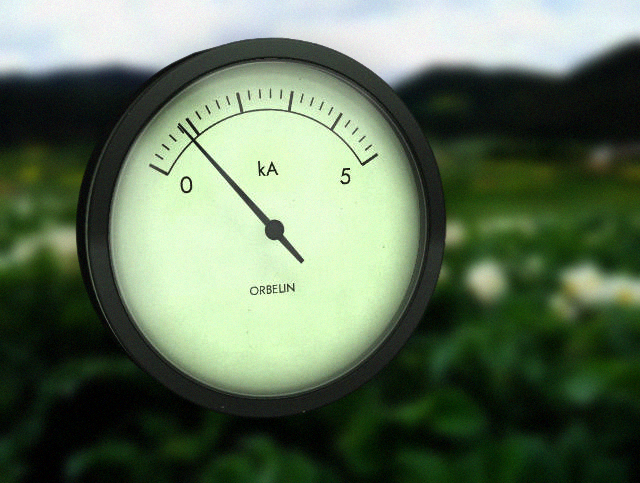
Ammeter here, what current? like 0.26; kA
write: 0.8; kA
